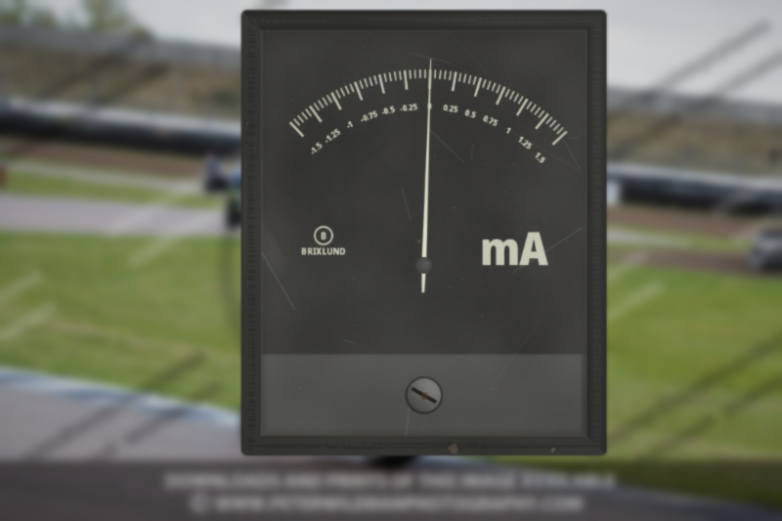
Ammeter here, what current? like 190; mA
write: 0; mA
